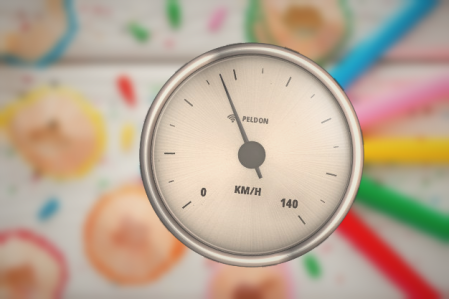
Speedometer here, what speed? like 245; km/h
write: 55; km/h
